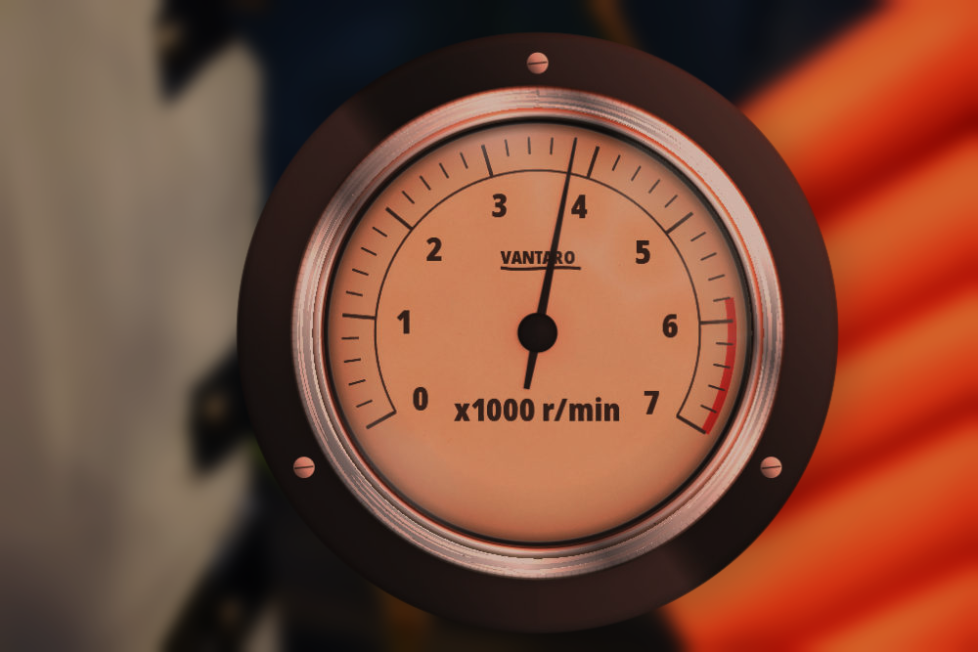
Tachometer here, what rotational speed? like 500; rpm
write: 3800; rpm
